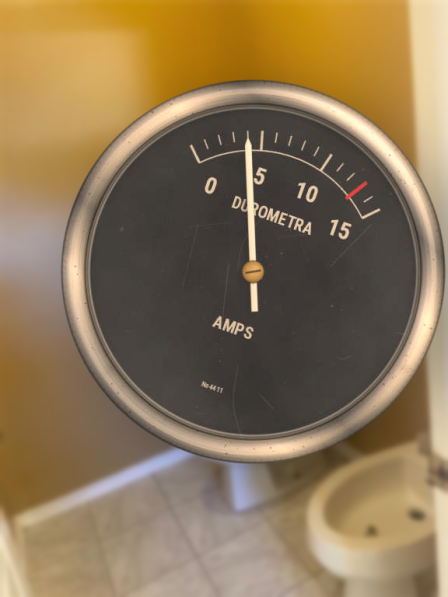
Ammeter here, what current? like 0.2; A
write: 4; A
